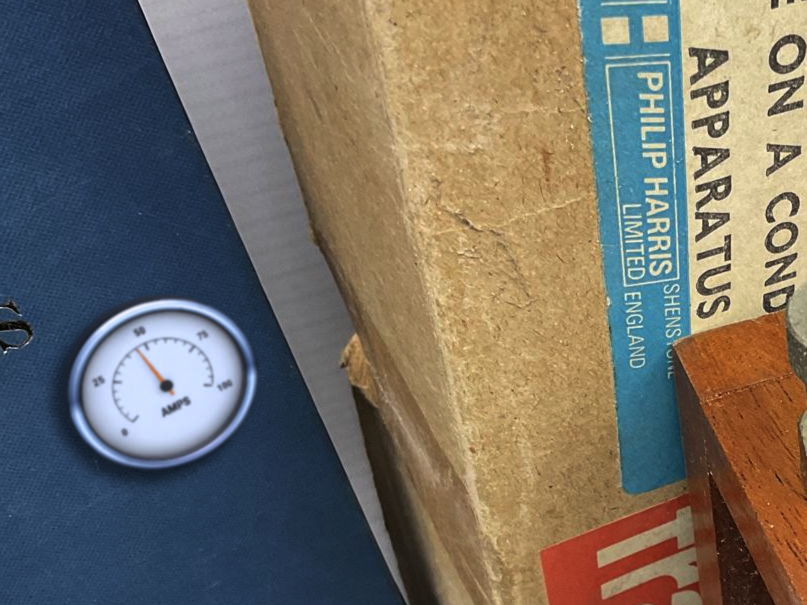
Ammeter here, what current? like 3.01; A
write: 45; A
